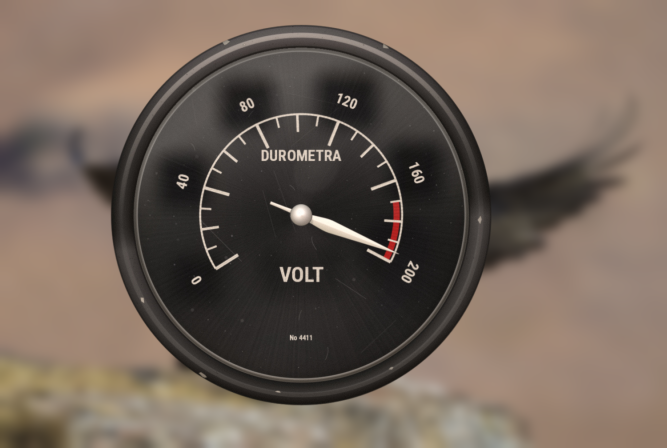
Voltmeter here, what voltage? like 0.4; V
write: 195; V
